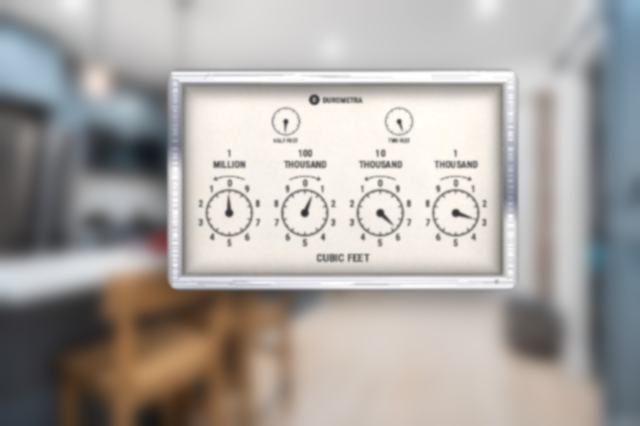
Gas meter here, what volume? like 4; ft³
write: 6300; ft³
